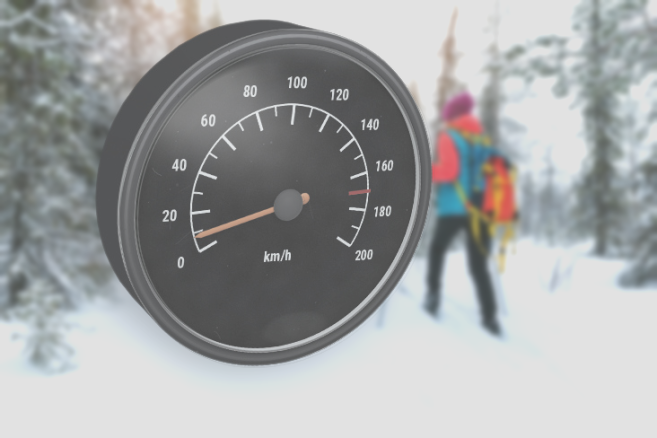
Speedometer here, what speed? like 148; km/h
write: 10; km/h
